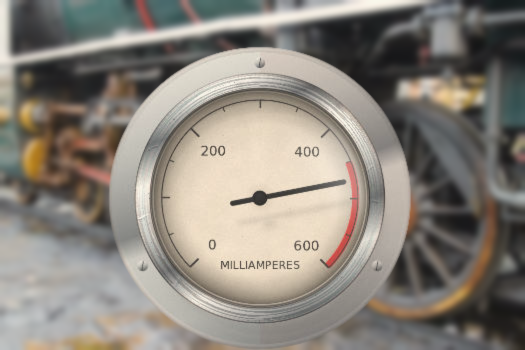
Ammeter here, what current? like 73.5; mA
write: 475; mA
